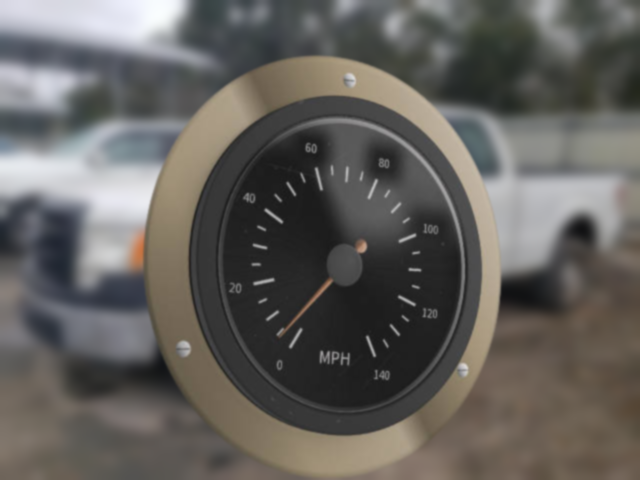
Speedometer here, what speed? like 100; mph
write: 5; mph
